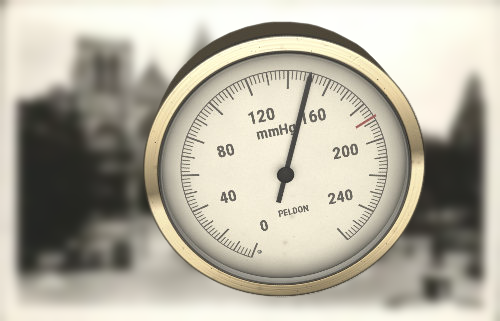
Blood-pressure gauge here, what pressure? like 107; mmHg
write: 150; mmHg
